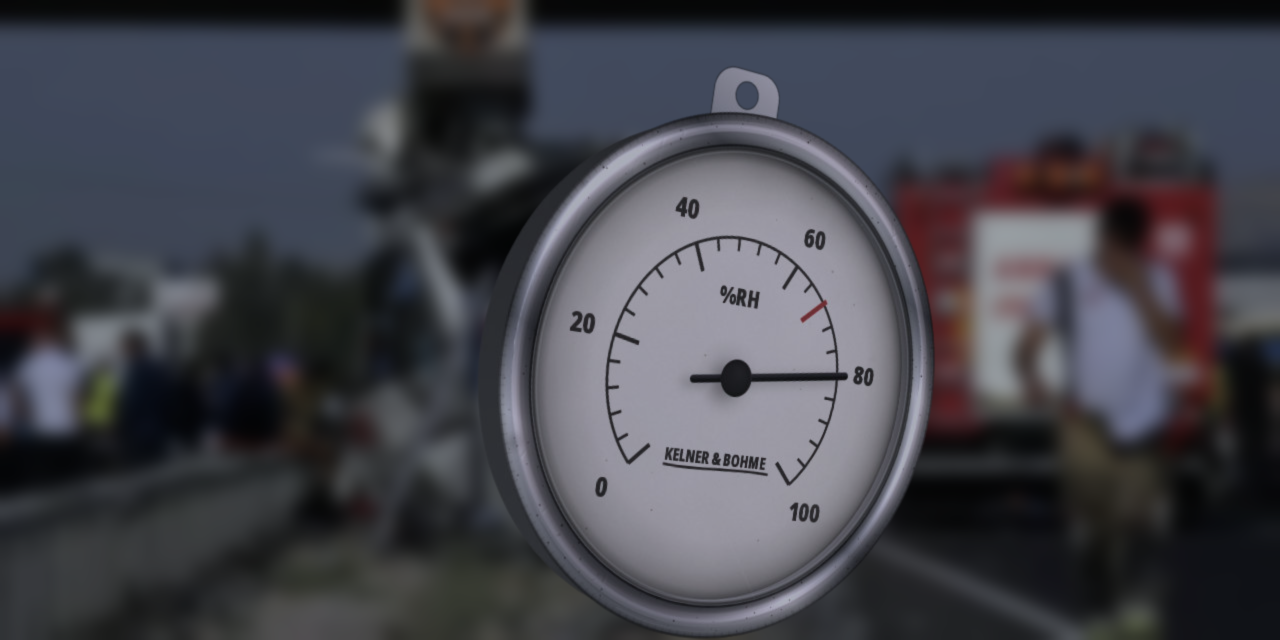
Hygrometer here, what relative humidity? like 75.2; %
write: 80; %
